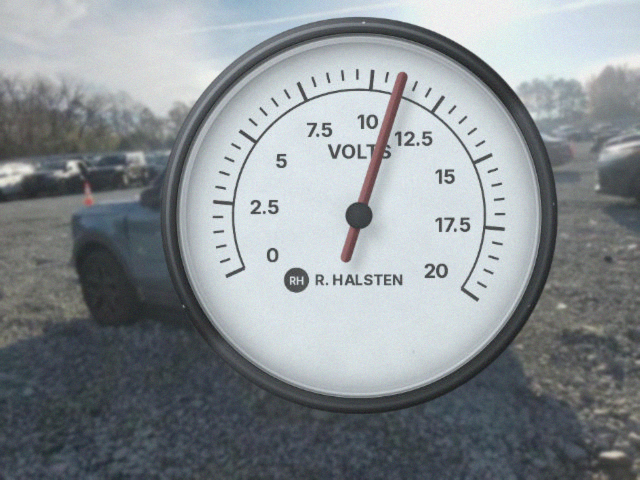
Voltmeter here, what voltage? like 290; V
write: 11; V
